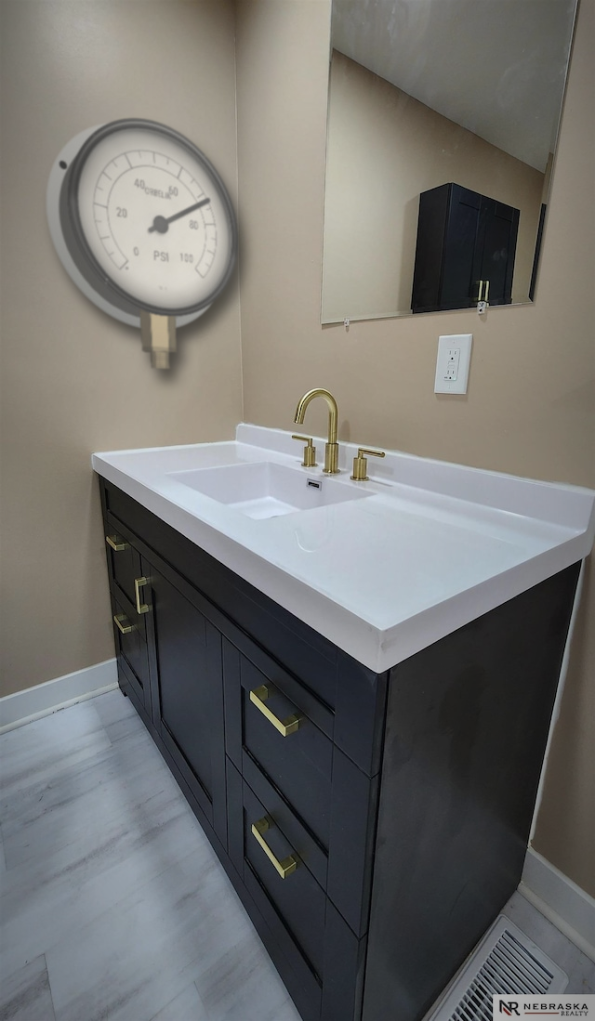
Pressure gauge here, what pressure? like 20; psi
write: 72.5; psi
